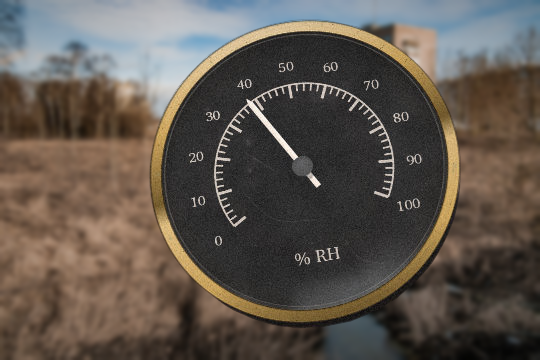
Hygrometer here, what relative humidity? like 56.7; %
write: 38; %
